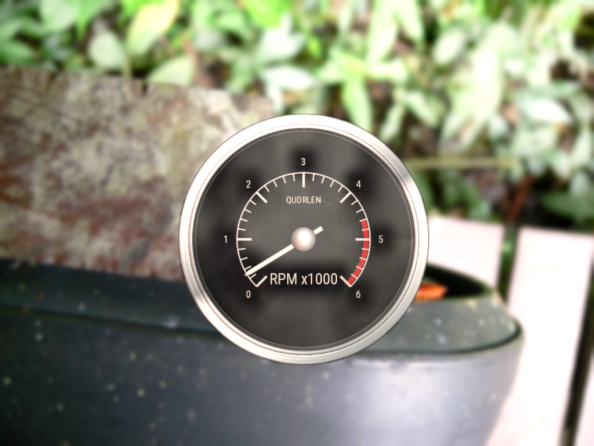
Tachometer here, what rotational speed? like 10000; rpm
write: 300; rpm
